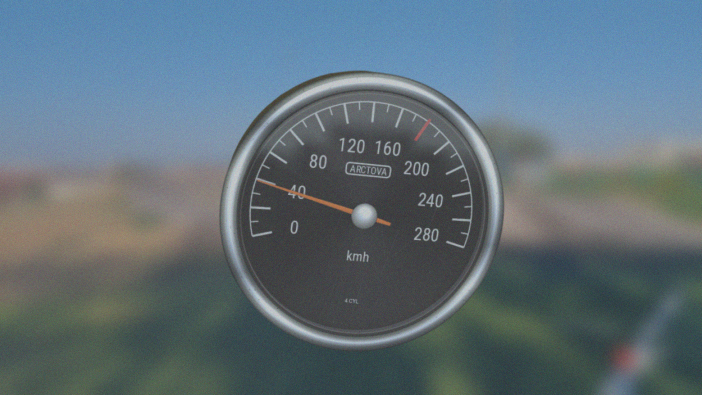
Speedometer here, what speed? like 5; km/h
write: 40; km/h
